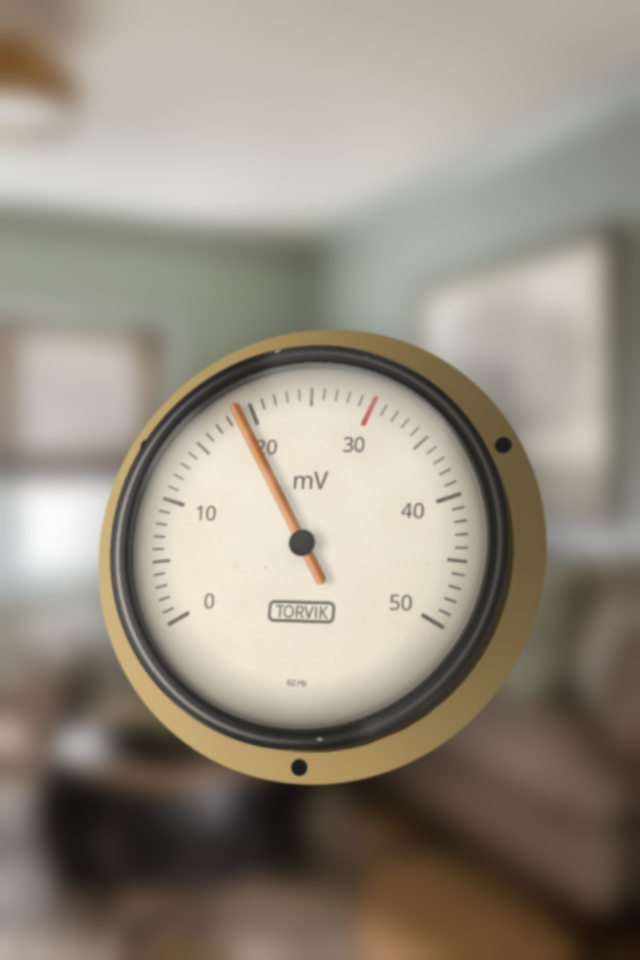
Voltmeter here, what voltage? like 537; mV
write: 19; mV
